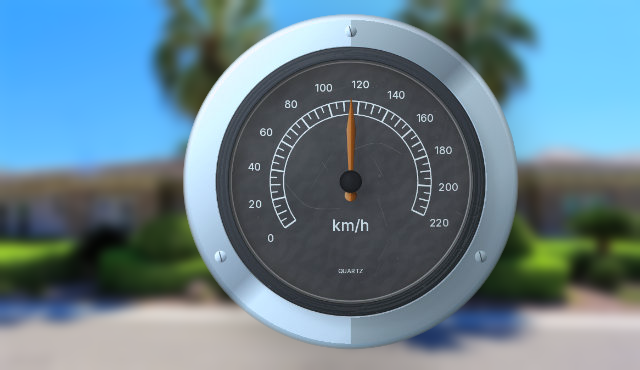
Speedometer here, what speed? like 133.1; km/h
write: 115; km/h
